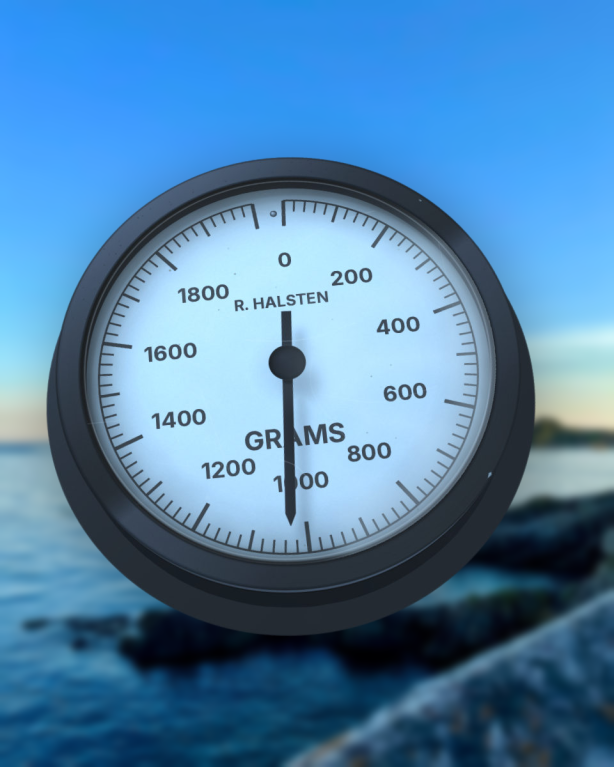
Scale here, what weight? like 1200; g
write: 1030; g
